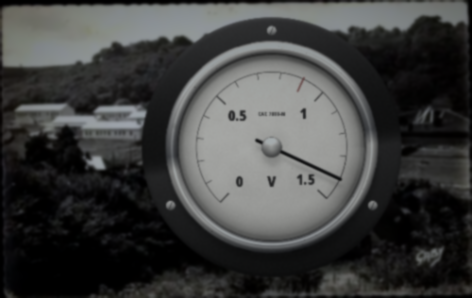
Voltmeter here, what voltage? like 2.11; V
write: 1.4; V
